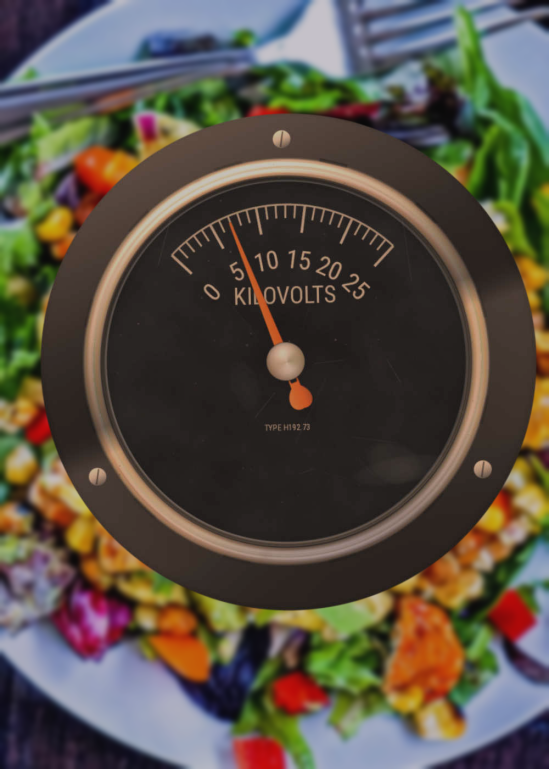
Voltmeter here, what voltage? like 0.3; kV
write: 7; kV
